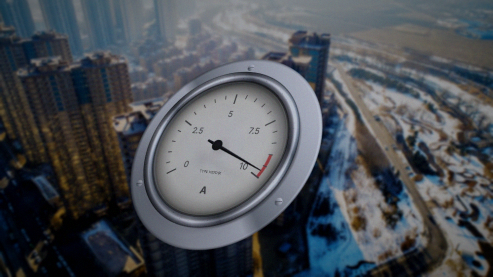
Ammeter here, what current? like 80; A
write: 9.75; A
